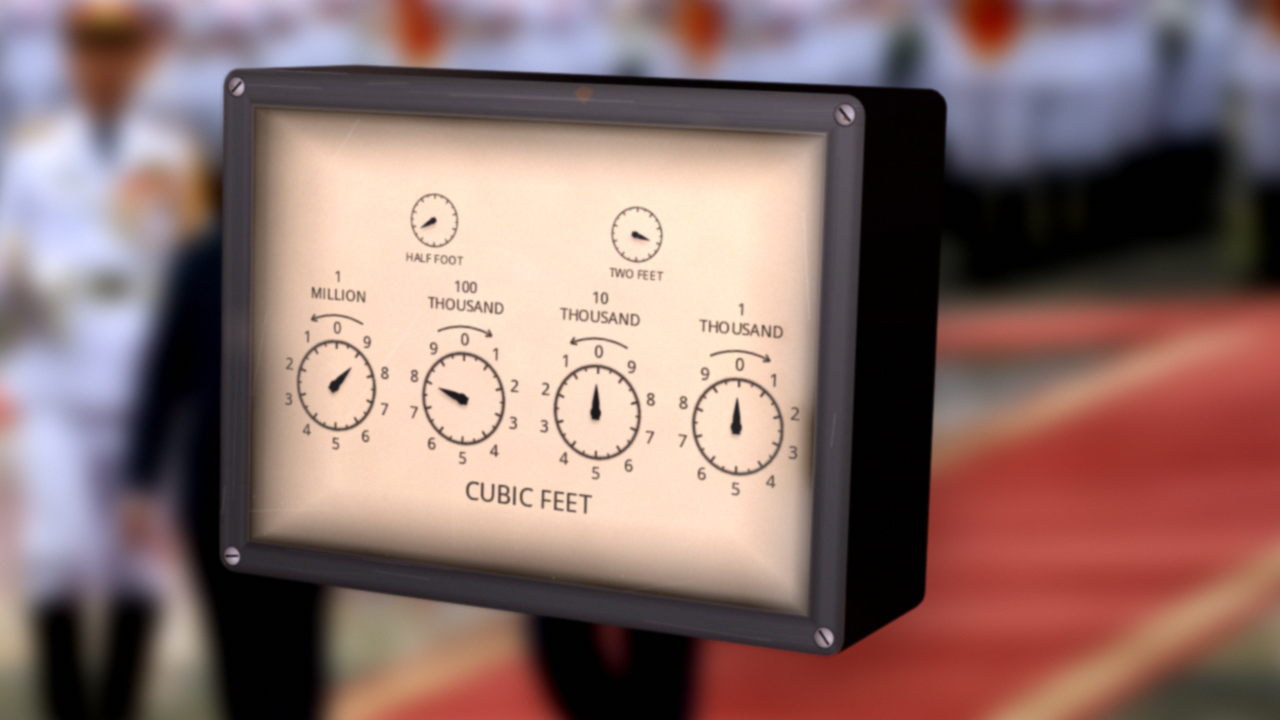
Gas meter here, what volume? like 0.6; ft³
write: 880000; ft³
